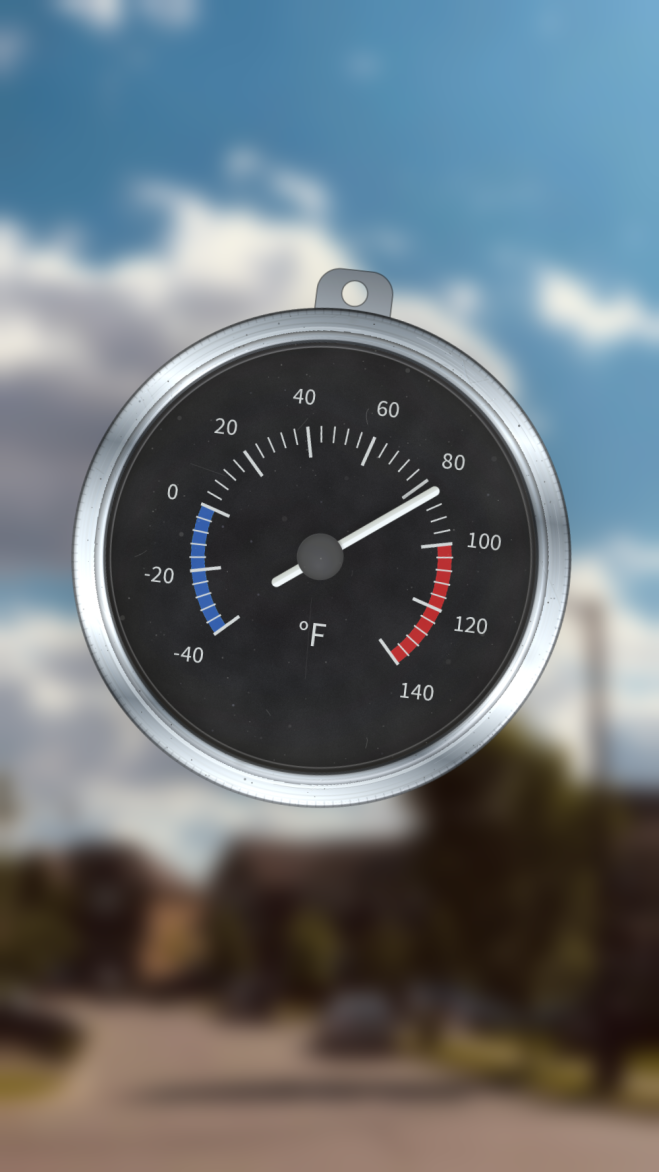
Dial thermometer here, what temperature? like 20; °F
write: 84; °F
